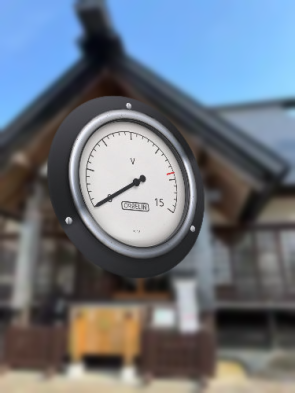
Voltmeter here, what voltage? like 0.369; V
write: 0; V
